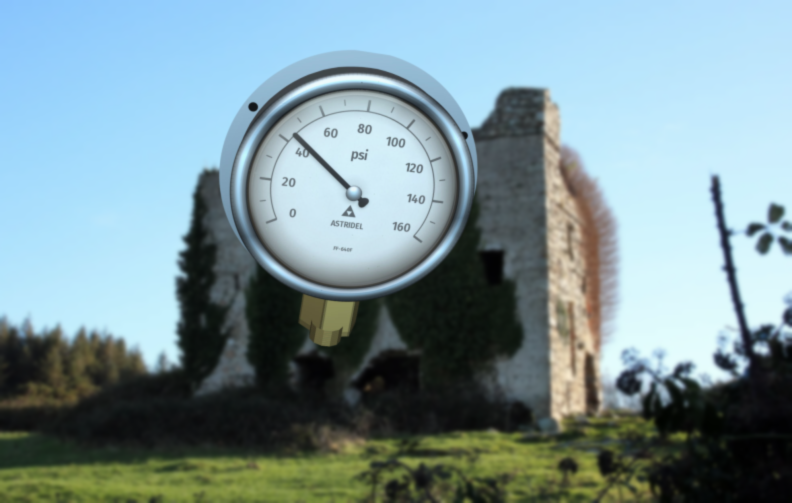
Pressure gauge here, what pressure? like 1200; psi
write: 45; psi
